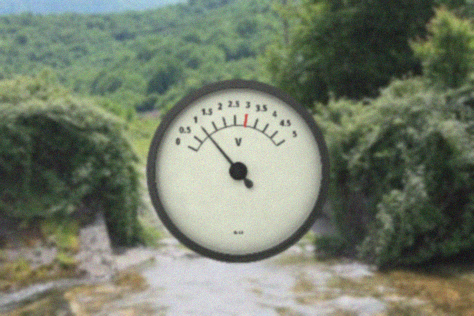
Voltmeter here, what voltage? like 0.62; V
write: 1; V
